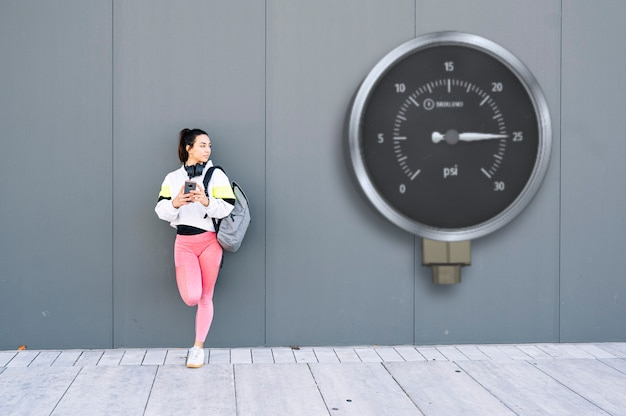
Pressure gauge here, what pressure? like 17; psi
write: 25; psi
